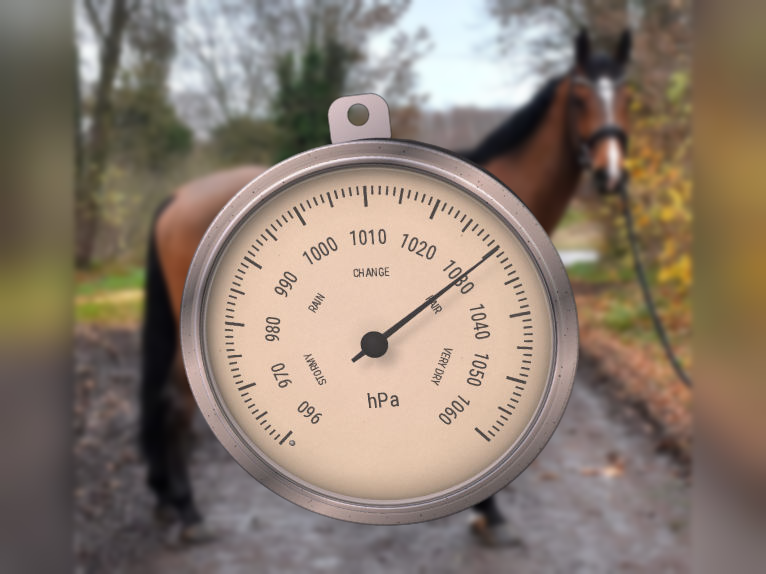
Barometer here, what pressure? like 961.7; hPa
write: 1030; hPa
